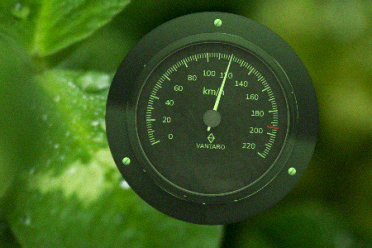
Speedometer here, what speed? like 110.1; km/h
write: 120; km/h
